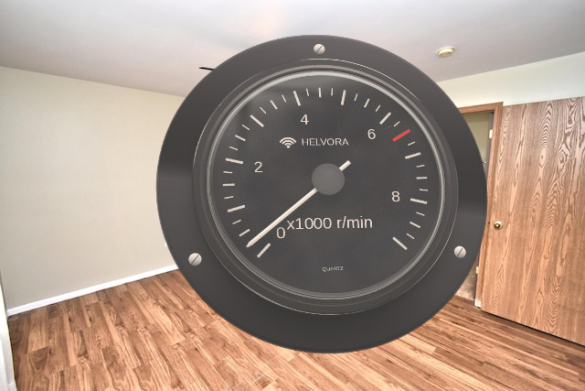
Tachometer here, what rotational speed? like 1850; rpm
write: 250; rpm
